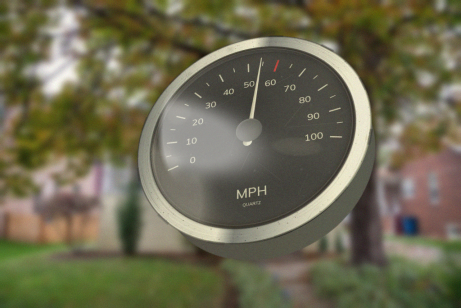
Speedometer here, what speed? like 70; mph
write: 55; mph
